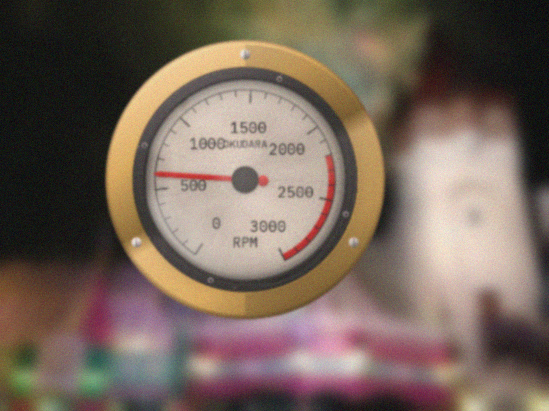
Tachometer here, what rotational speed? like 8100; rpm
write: 600; rpm
